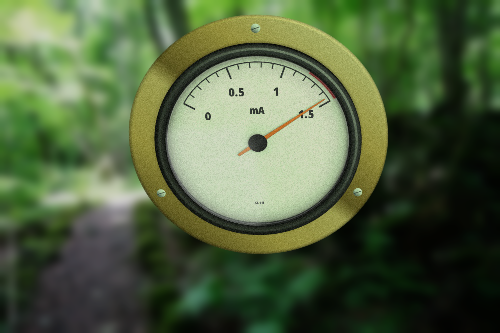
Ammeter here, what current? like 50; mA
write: 1.45; mA
